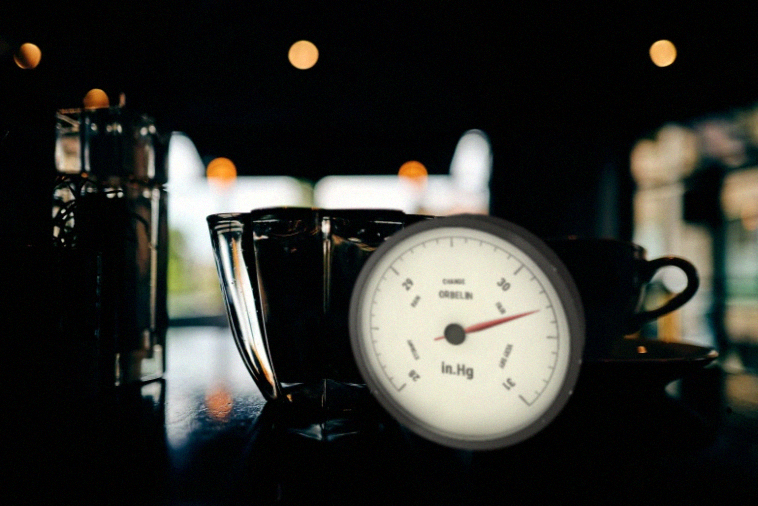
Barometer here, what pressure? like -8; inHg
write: 30.3; inHg
